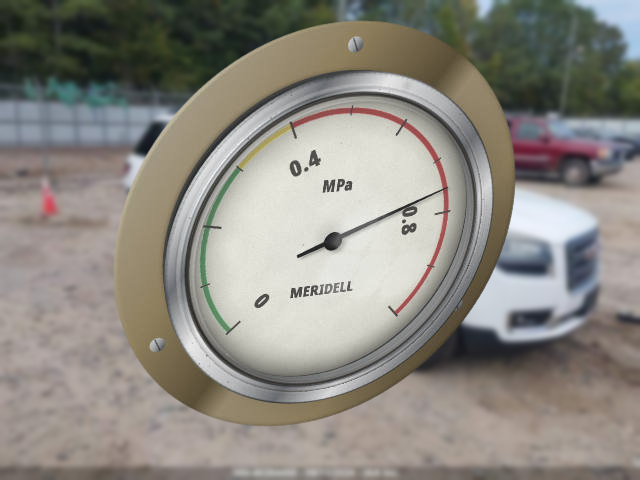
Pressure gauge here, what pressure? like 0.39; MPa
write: 0.75; MPa
